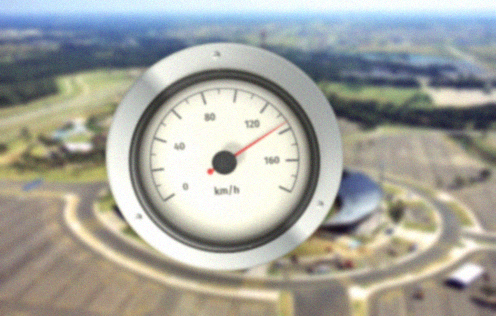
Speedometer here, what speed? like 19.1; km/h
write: 135; km/h
